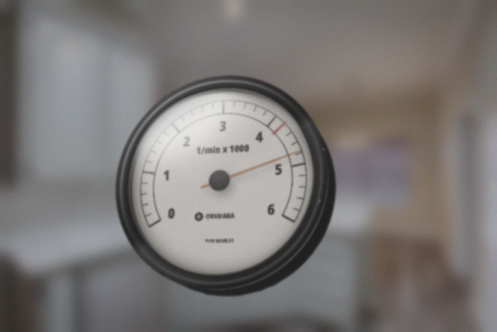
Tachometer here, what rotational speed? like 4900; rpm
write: 4800; rpm
